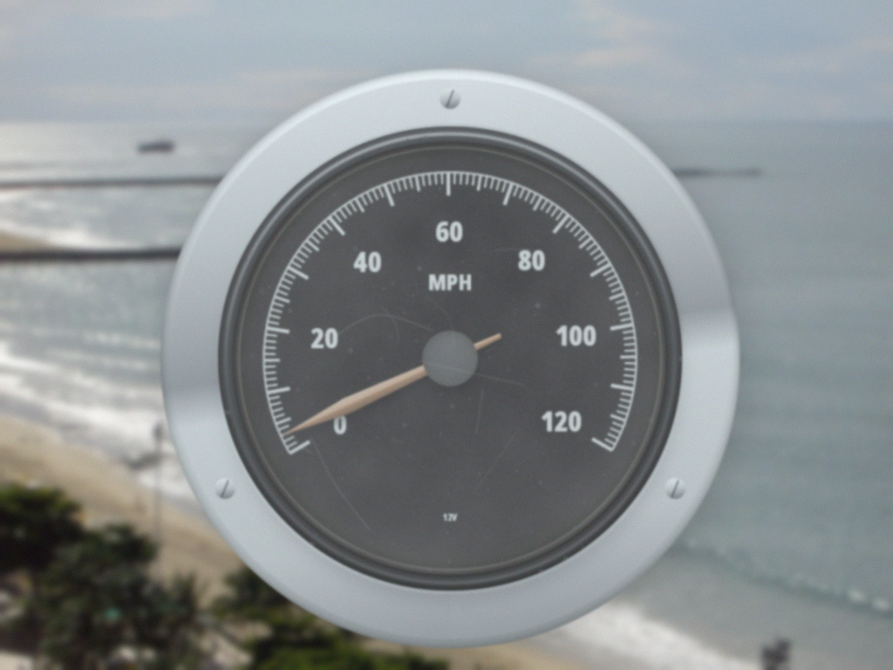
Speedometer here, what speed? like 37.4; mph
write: 3; mph
